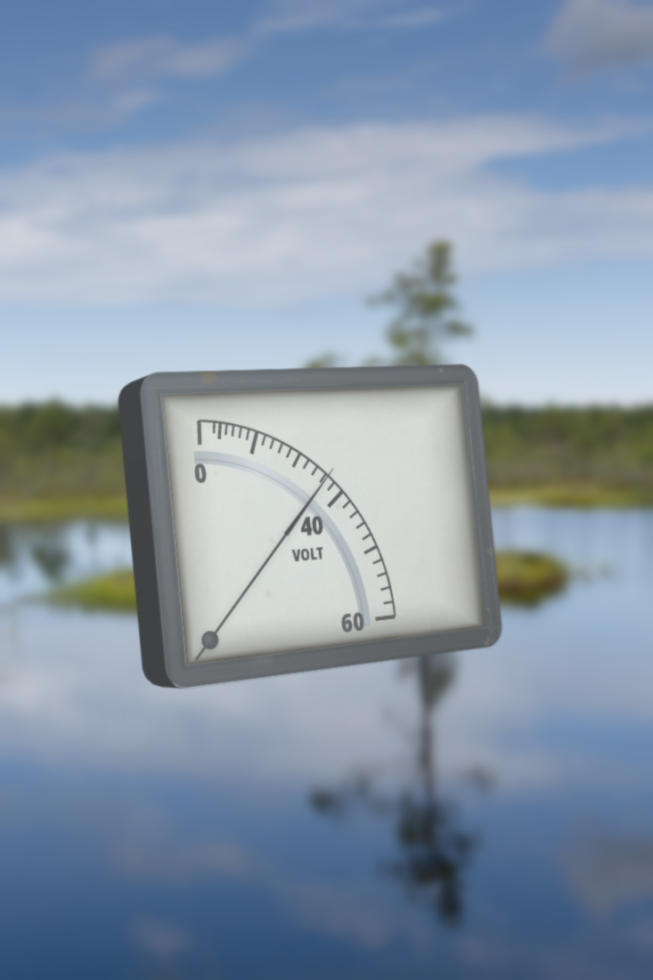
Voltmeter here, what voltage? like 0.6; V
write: 36; V
